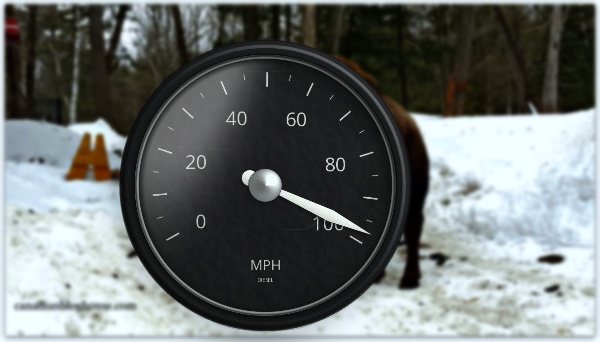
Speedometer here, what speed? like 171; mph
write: 97.5; mph
